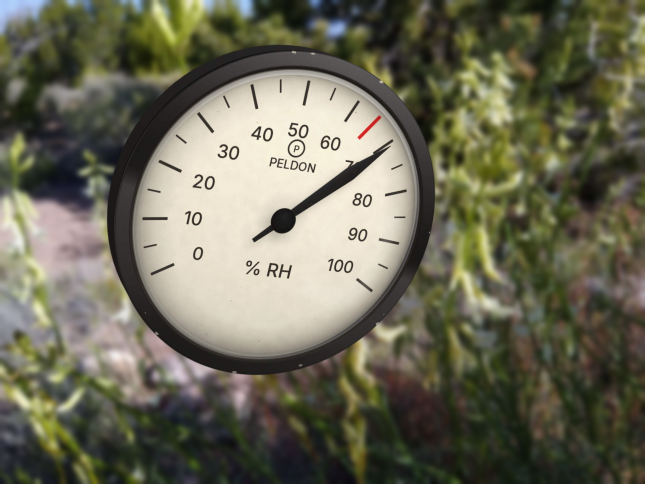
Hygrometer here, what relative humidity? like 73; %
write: 70; %
